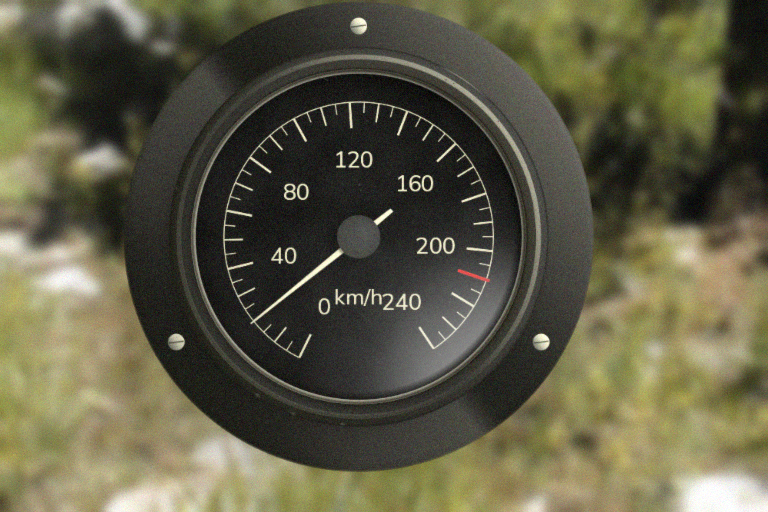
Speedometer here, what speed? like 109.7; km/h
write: 20; km/h
